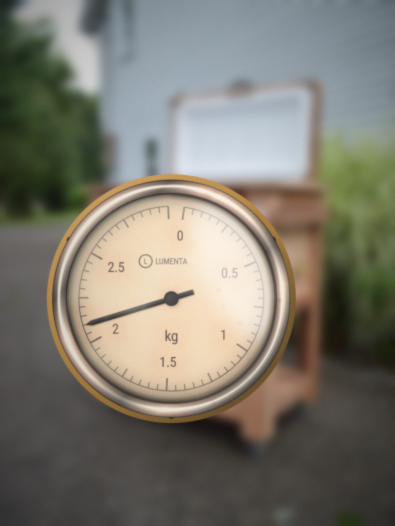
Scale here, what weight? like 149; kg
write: 2.1; kg
